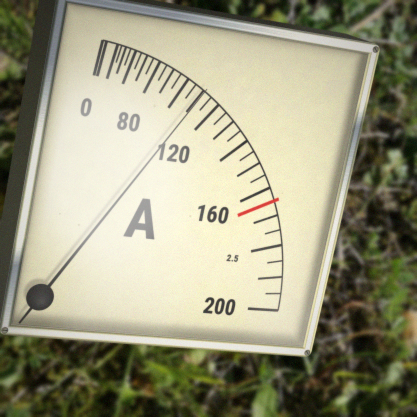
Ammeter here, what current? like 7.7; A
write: 110; A
